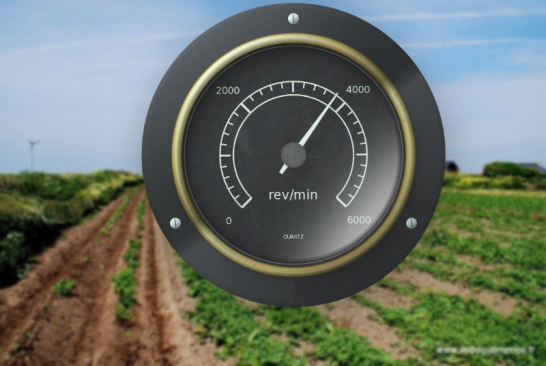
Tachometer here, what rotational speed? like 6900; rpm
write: 3800; rpm
